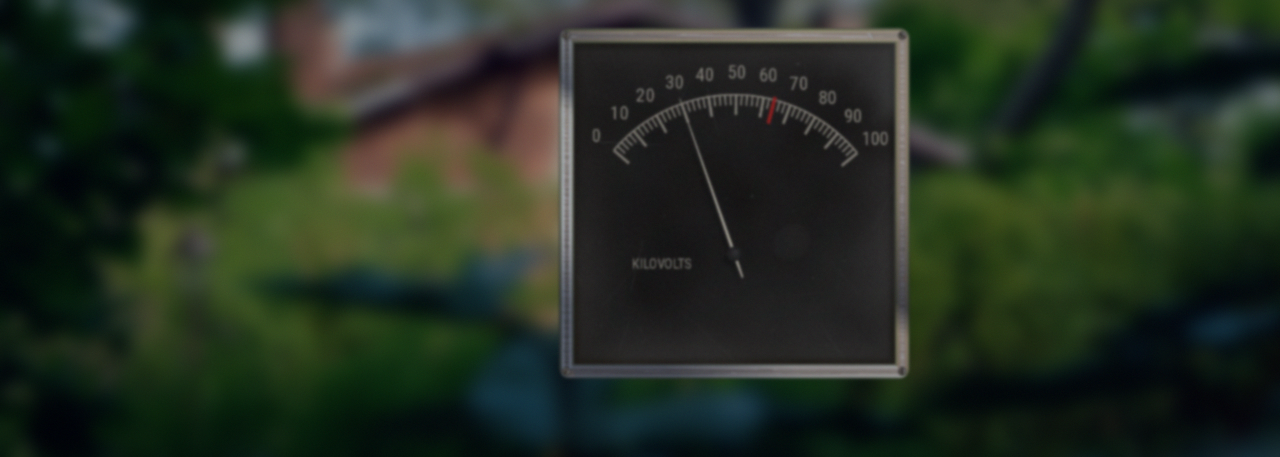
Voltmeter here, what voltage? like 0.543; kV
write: 30; kV
